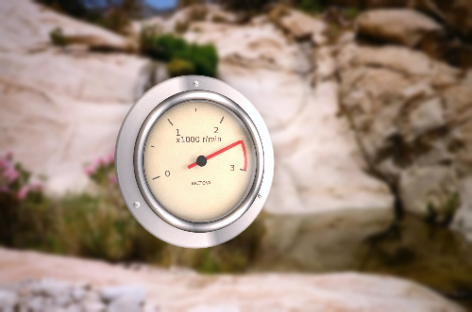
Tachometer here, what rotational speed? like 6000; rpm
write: 2500; rpm
